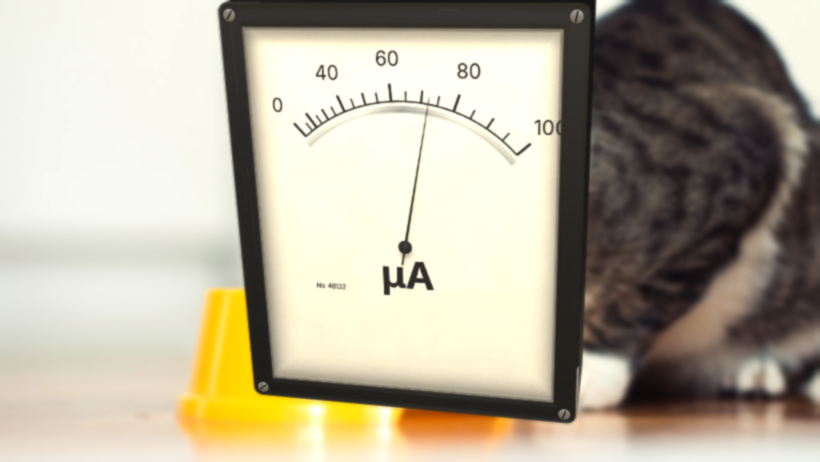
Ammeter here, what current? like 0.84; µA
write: 72.5; µA
